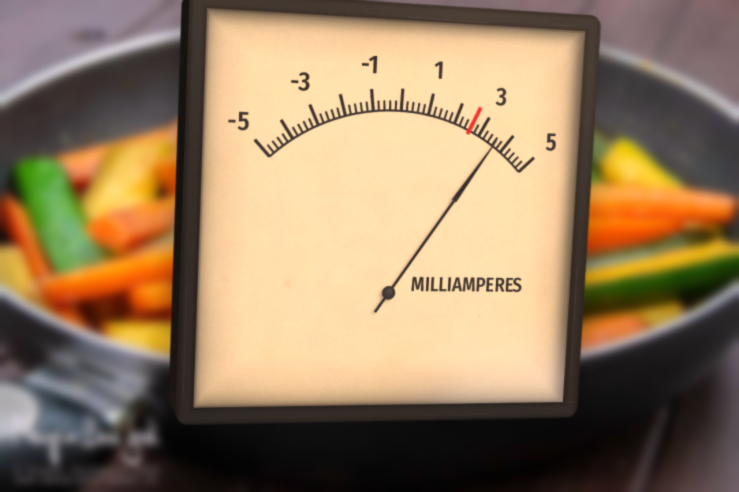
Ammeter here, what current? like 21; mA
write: 3.6; mA
